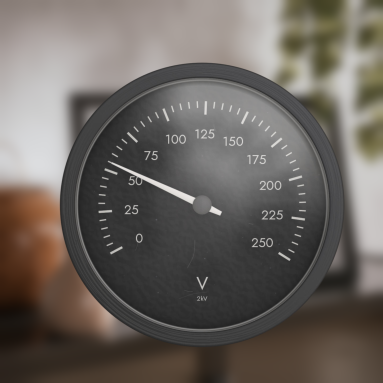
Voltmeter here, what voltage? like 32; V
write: 55; V
